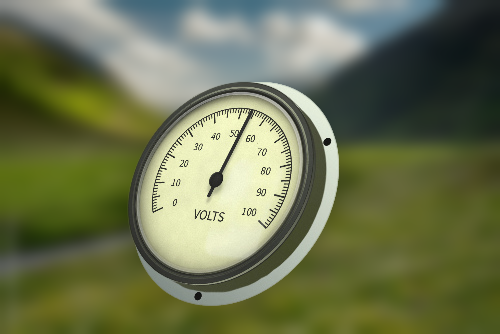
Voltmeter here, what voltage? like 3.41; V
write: 55; V
